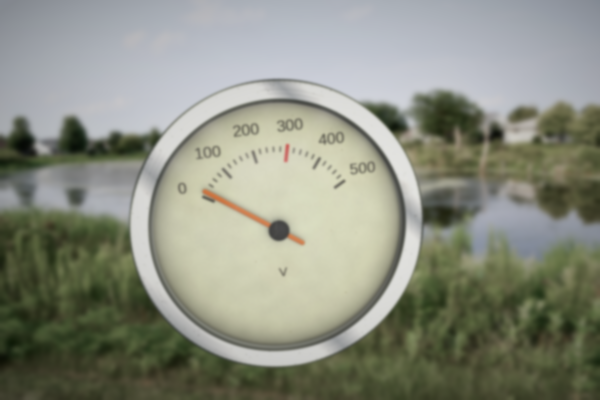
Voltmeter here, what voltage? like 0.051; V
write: 20; V
